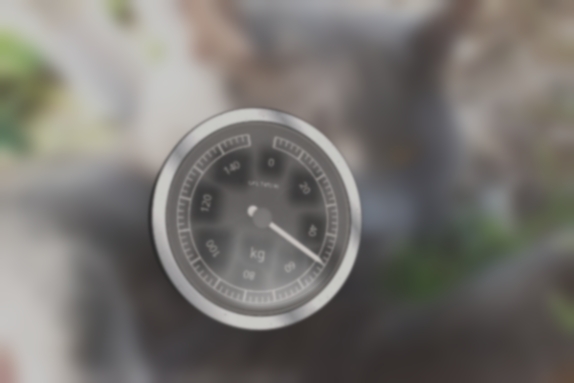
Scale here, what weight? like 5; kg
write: 50; kg
